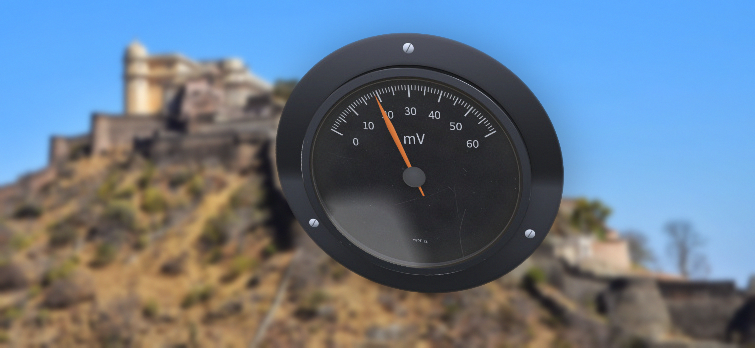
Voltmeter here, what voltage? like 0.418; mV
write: 20; mV
